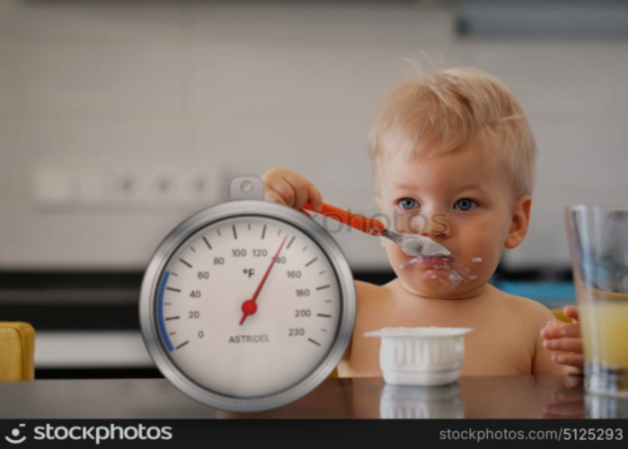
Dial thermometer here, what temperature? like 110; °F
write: 135; °F
